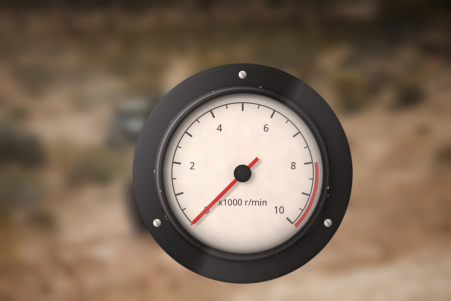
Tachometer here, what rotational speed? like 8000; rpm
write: 0; rpm
